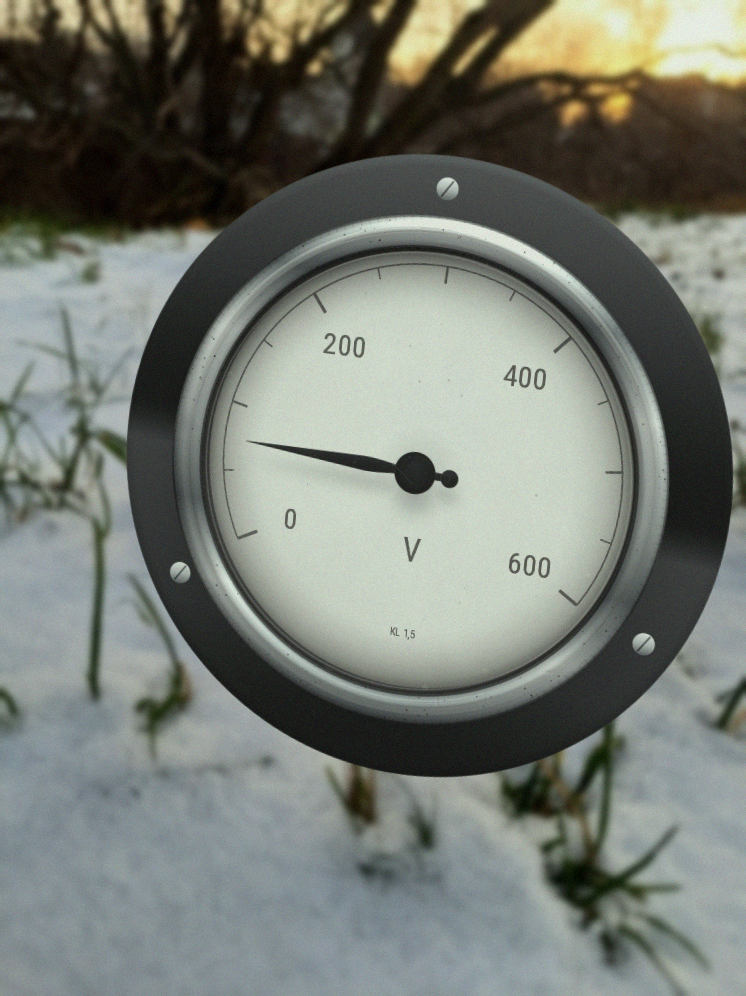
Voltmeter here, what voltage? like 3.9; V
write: 75; V
